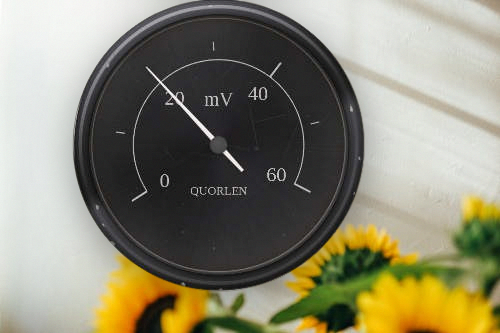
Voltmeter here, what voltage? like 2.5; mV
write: 20; mV
